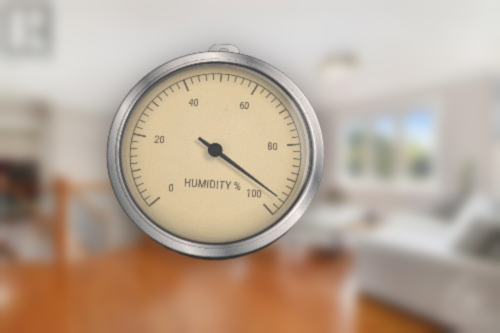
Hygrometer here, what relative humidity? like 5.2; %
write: 96; %
